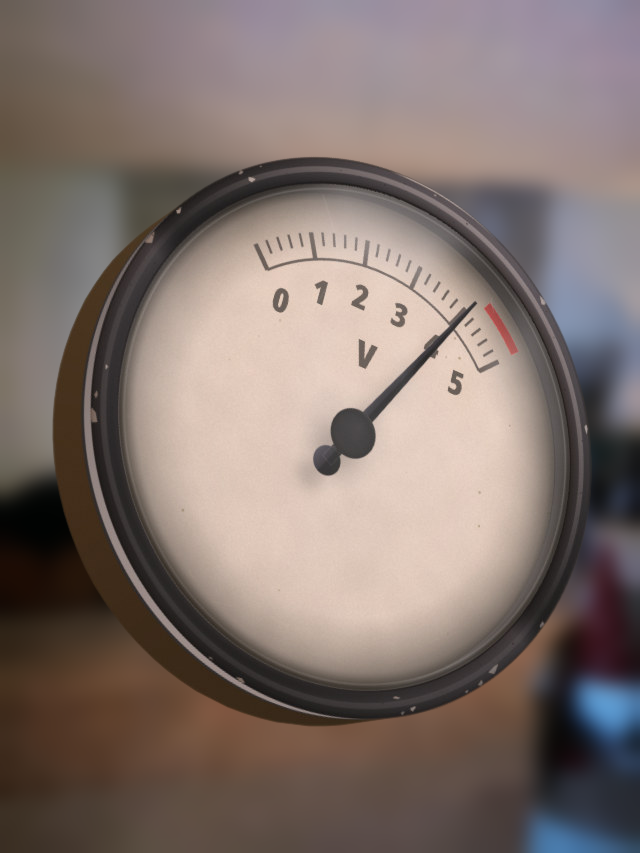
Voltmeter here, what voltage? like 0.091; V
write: 4; V
